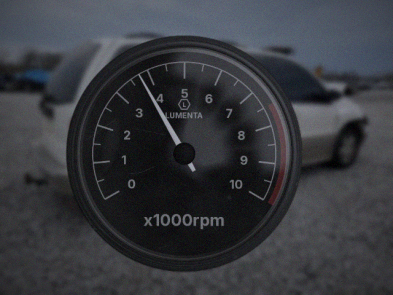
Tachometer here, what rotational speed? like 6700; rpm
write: 3750; rpm
